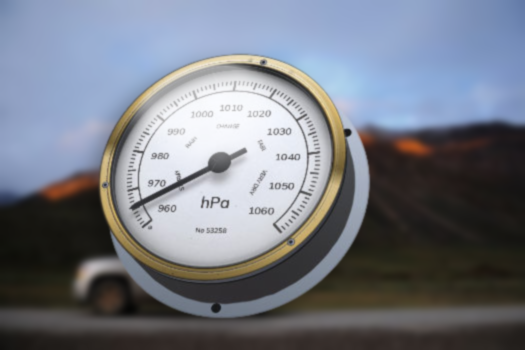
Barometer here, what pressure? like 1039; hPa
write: 965; hPa
